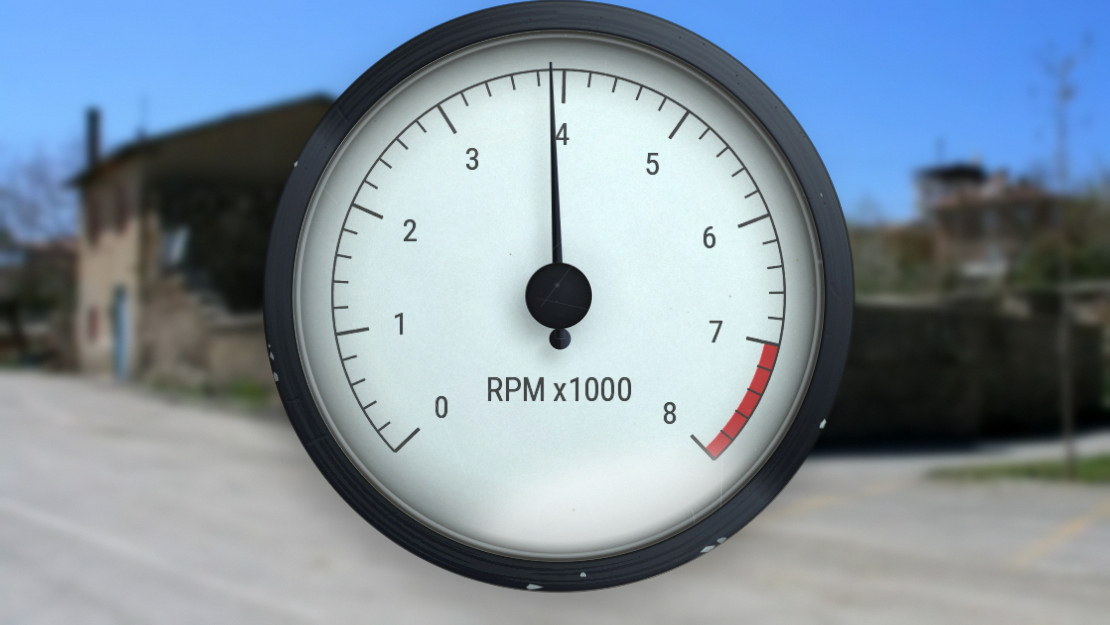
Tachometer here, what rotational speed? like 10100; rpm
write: 3900; rpm
